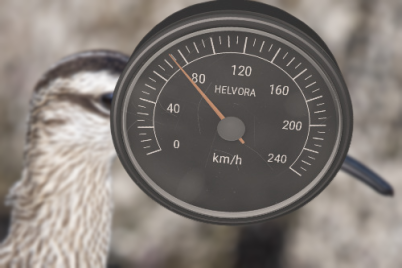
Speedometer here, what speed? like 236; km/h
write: 75; km/h
